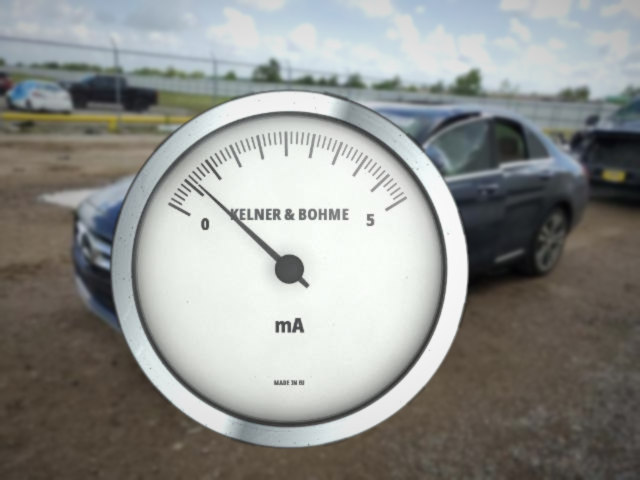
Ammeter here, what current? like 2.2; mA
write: 0.6; mA
